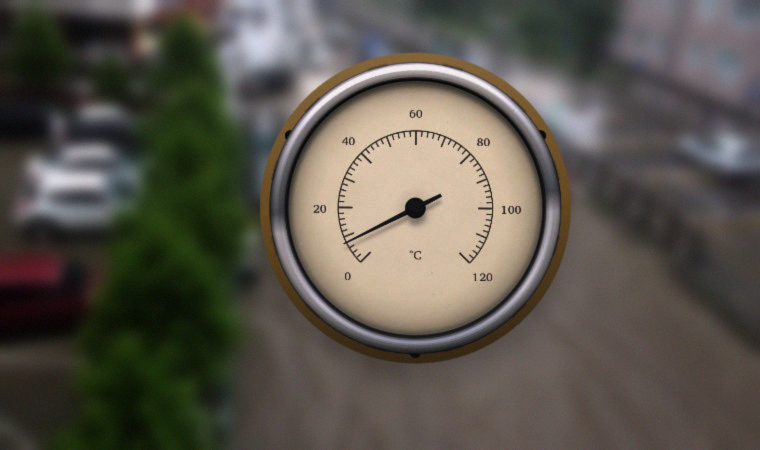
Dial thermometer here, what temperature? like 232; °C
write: 8; °C
